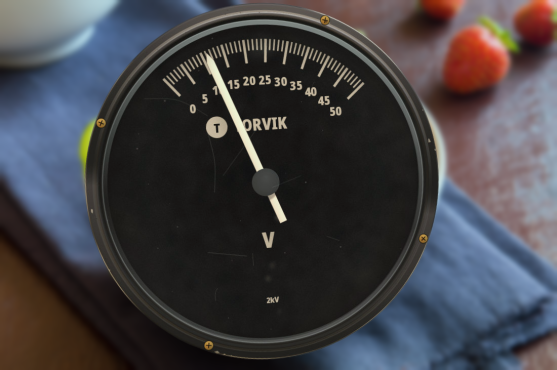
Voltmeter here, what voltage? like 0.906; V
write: 11; V
